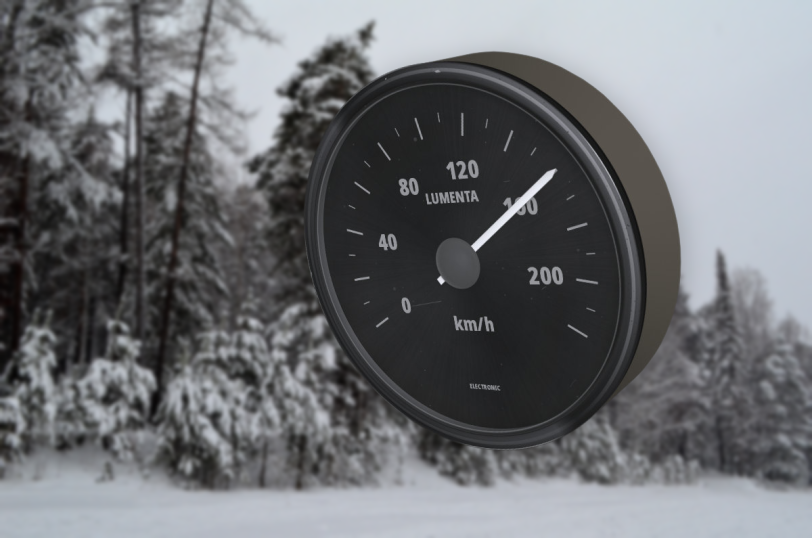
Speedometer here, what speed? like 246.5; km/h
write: 160; km/h
